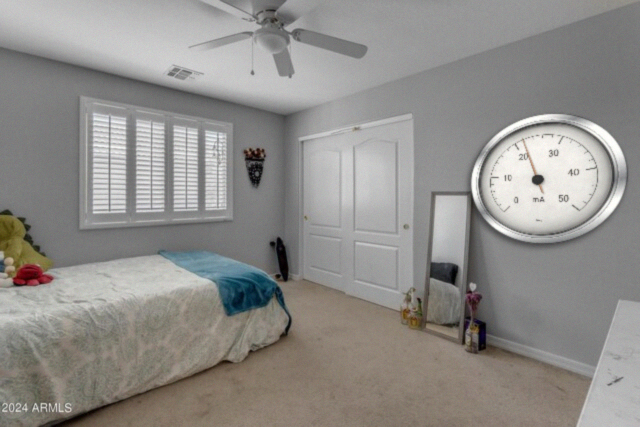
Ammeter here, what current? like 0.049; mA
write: 22; mA
